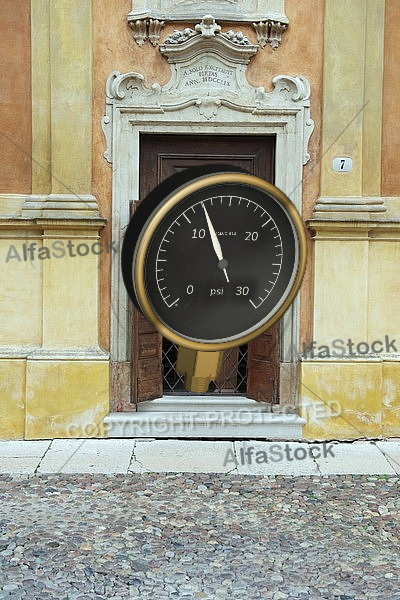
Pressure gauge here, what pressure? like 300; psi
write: 12; psi
